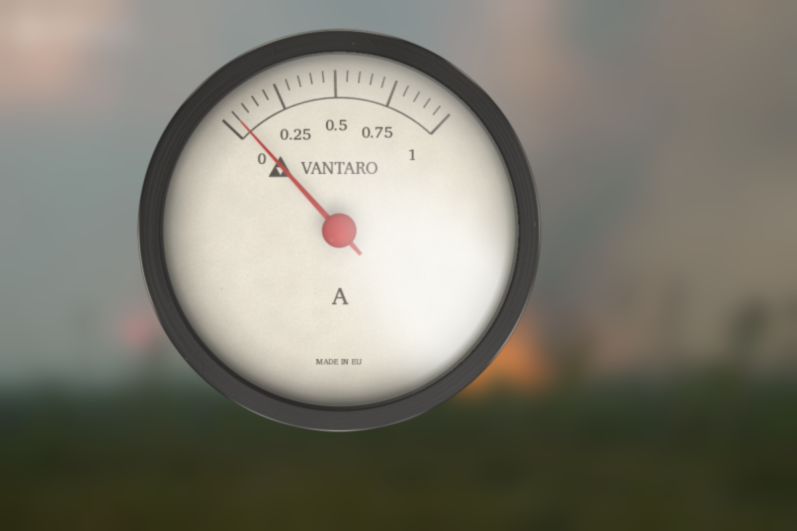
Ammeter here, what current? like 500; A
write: 0.05; A
